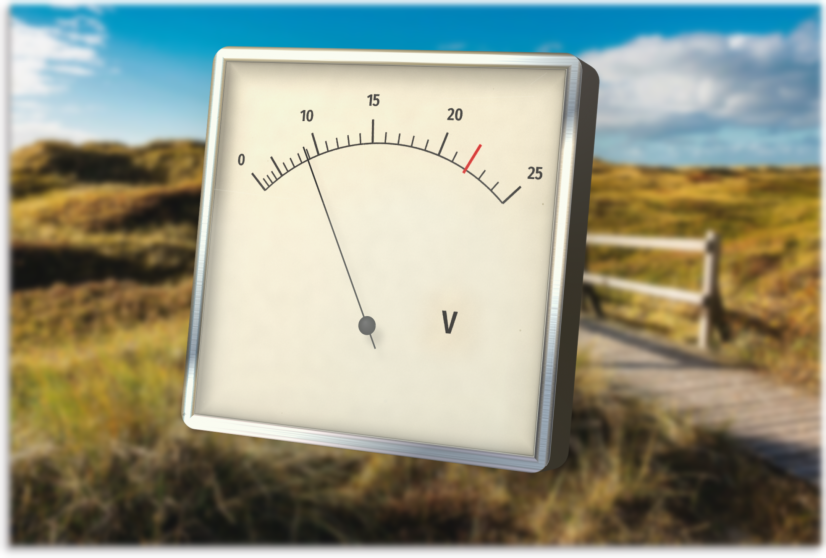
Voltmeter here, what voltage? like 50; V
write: 9; V
